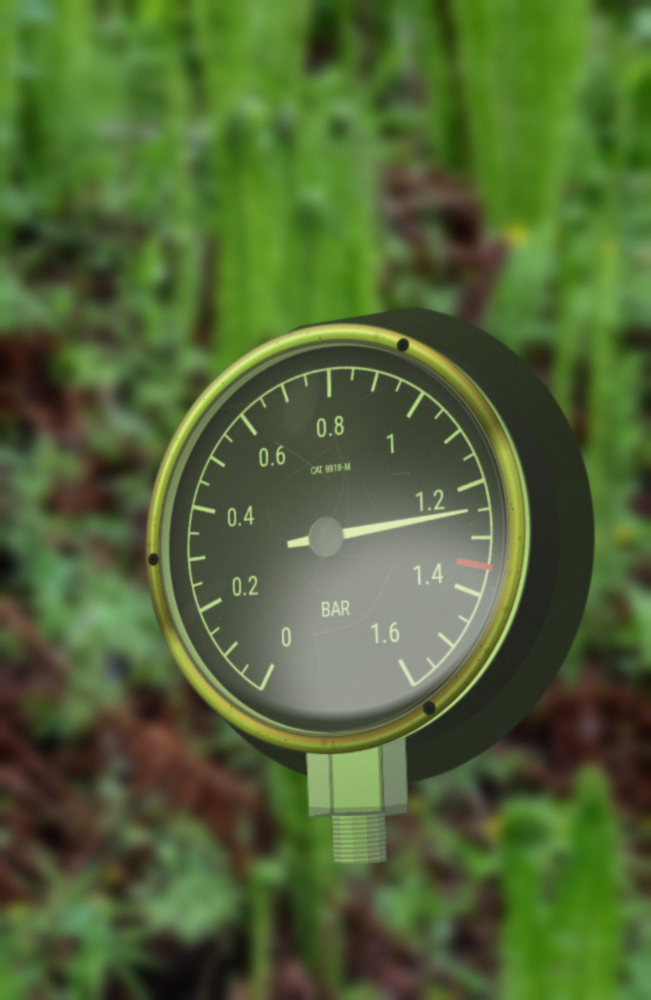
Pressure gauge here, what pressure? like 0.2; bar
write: 1.25; bar
